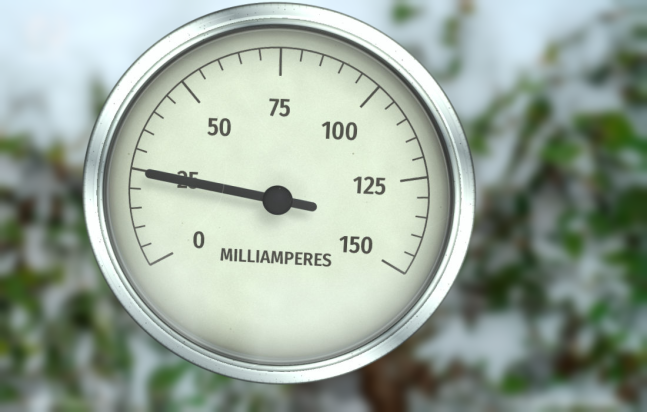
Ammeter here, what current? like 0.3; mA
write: 25; mA
